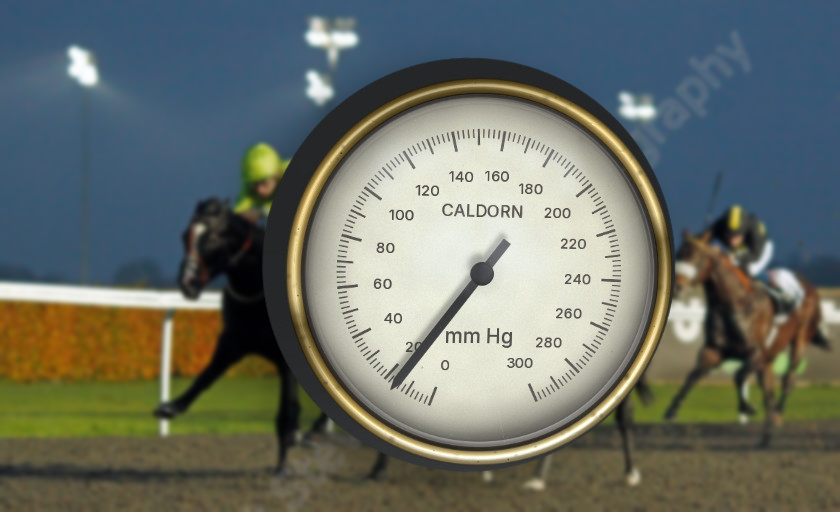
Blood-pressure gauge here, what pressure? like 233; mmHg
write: 16; mmHg
